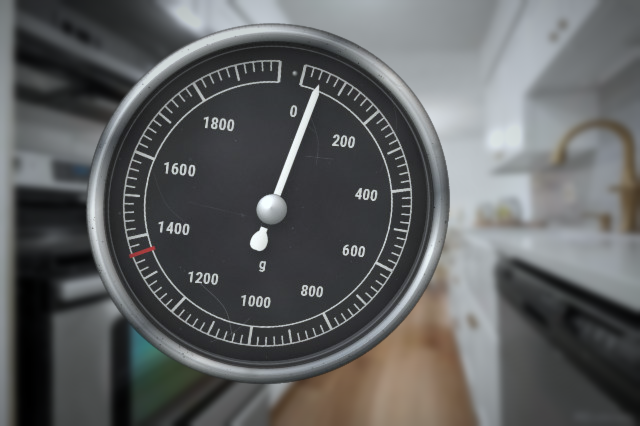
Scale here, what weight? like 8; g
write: 40; g
